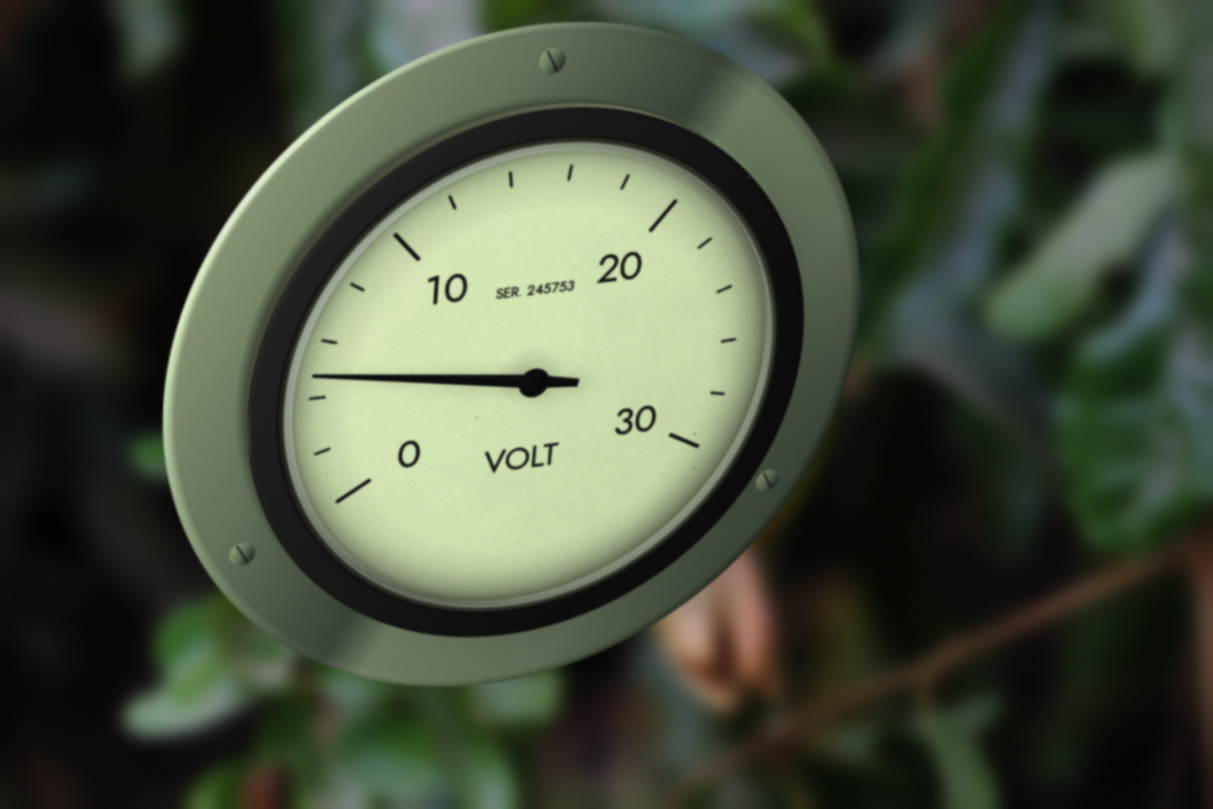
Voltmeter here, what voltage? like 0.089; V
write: 5; V
